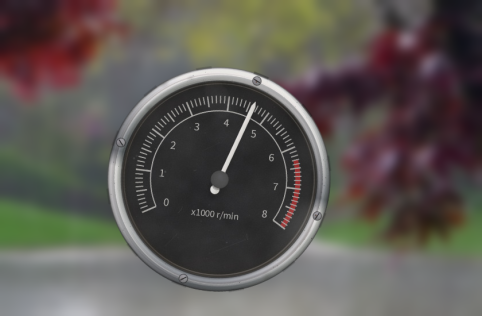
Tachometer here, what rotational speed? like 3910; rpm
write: 4600; rpm
